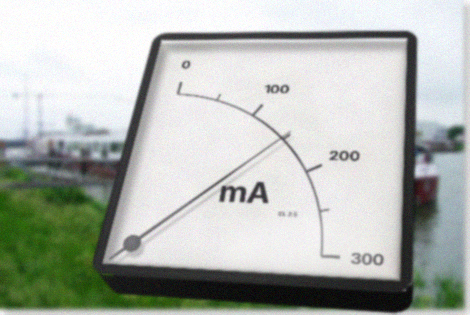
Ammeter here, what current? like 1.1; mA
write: 150; mA
